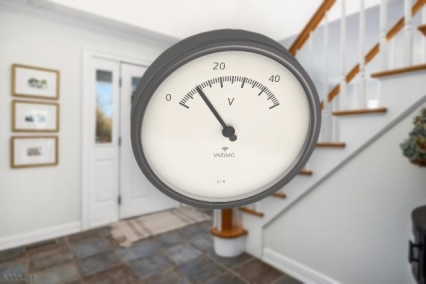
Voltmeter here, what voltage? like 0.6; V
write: 10; V
